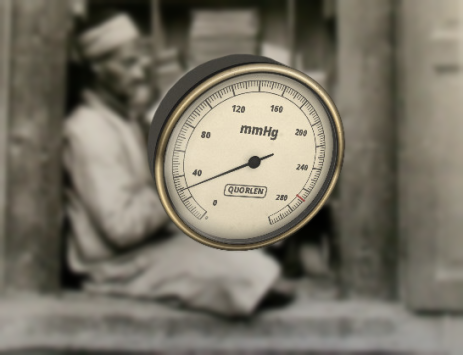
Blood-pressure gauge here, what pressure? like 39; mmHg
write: 30; mmHg
